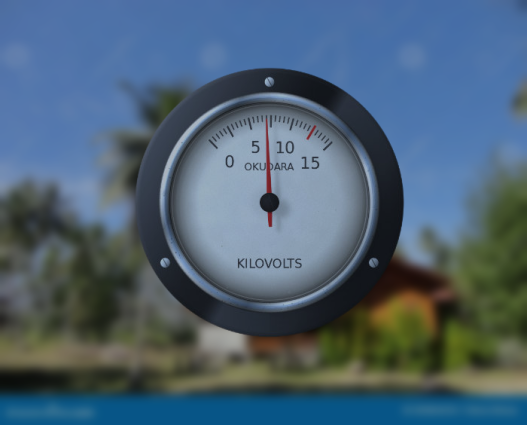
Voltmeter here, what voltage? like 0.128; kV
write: 7; kV
